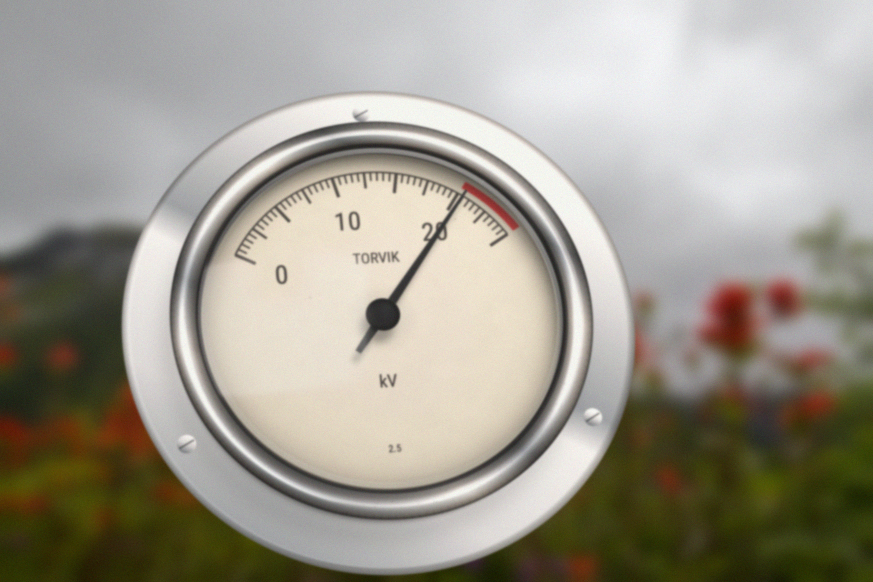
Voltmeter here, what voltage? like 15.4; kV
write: 20.5; kV
